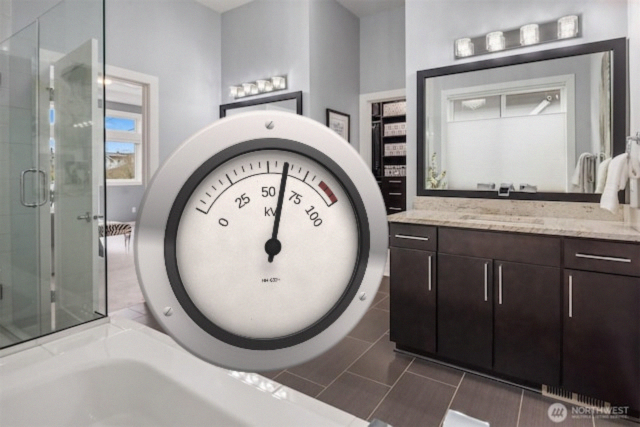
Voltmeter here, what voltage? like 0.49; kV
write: 60; kV
